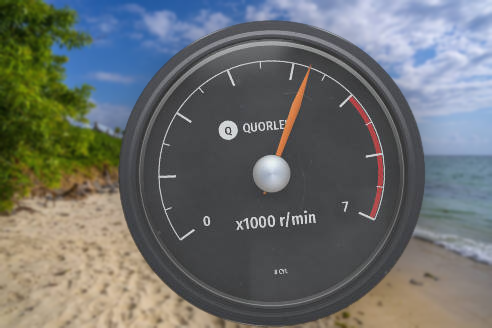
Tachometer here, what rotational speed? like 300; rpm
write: 4250; rpm
